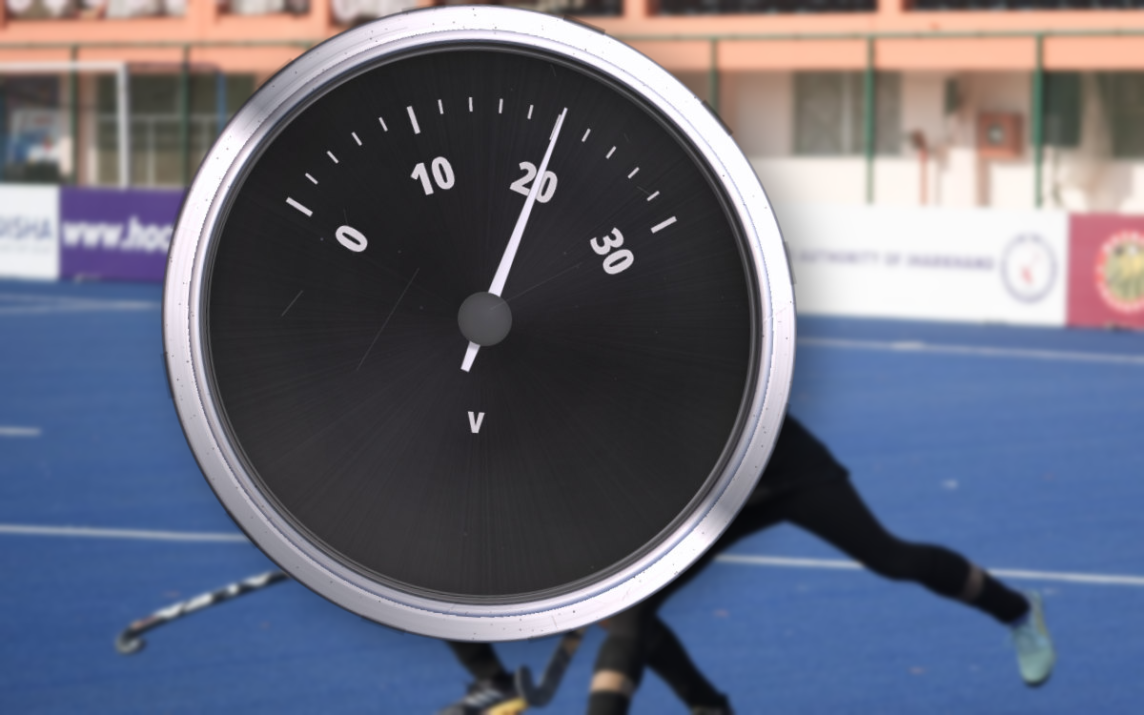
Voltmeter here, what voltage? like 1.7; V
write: 20; V
